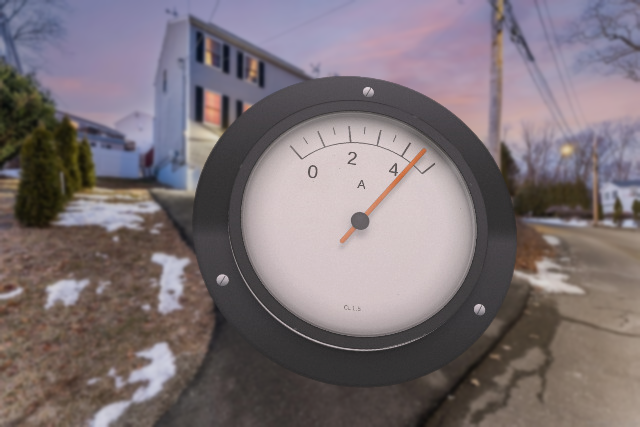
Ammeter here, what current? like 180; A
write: 4.5; A
